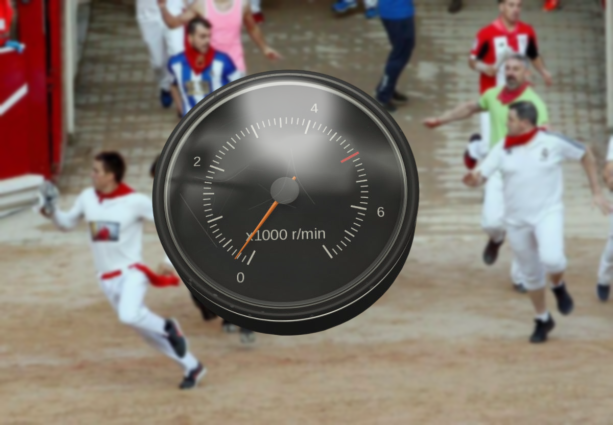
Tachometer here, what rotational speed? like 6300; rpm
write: 200; rpm
